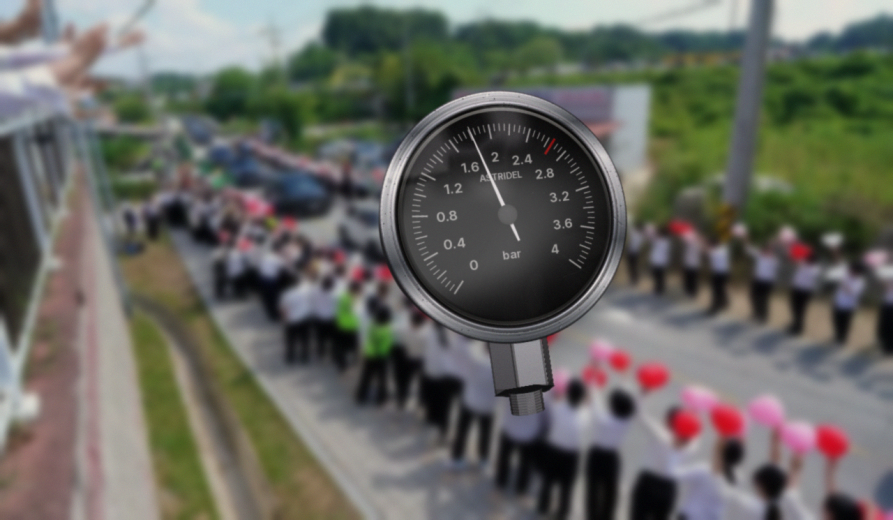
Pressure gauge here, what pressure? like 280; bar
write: 1.8; bar
